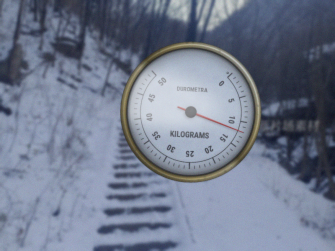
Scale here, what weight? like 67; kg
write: 12; kg
